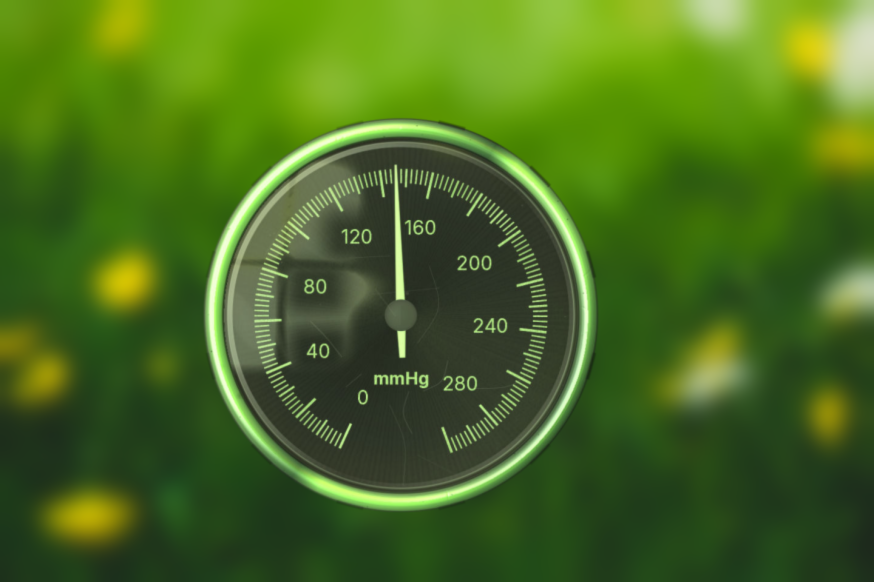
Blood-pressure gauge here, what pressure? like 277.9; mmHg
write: 146; mmHg
